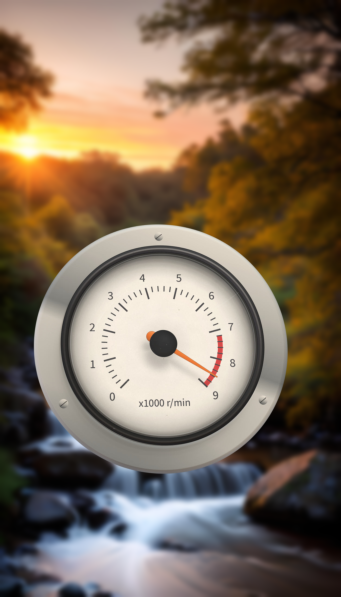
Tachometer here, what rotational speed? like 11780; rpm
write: 8600; rpm
